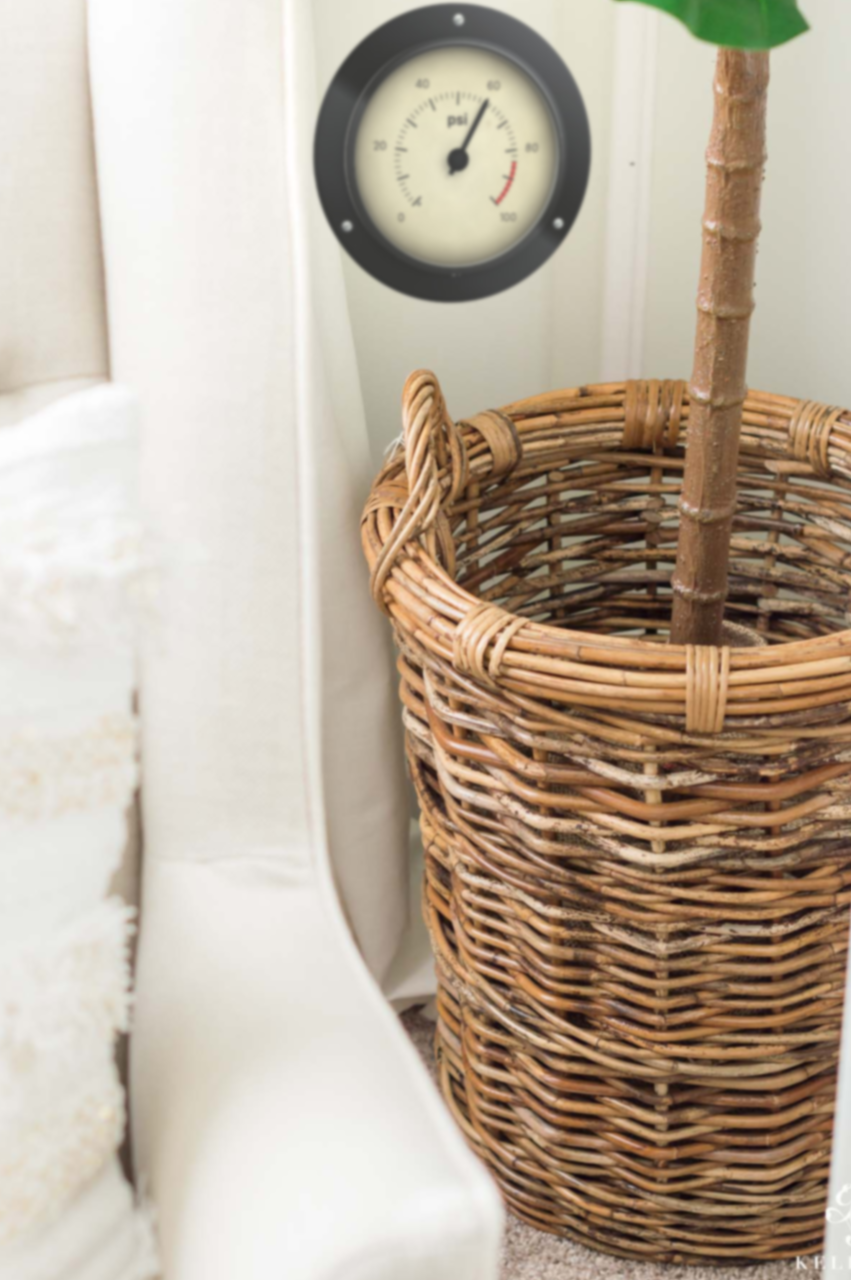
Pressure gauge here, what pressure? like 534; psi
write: 60; psi
